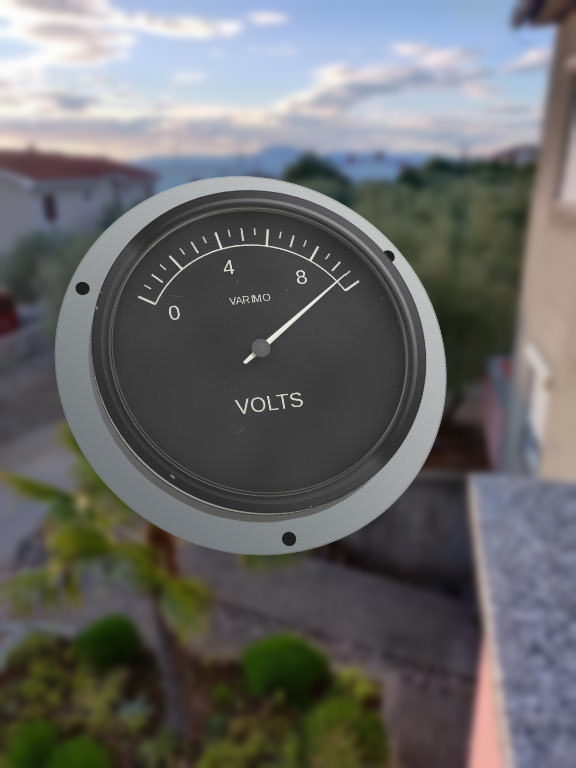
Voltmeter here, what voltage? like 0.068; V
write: 9.5; V
